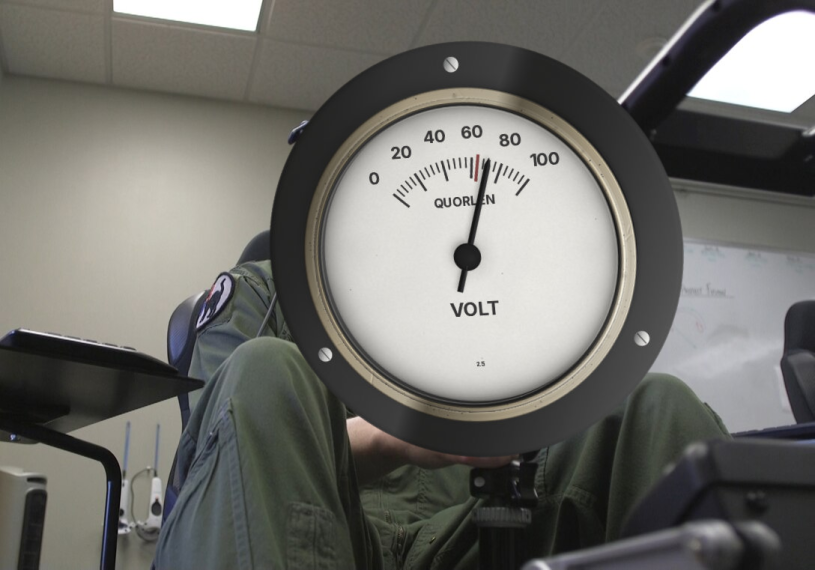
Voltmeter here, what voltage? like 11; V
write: 72; V
